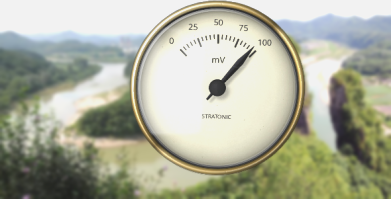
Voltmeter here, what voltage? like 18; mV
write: 95; mV
